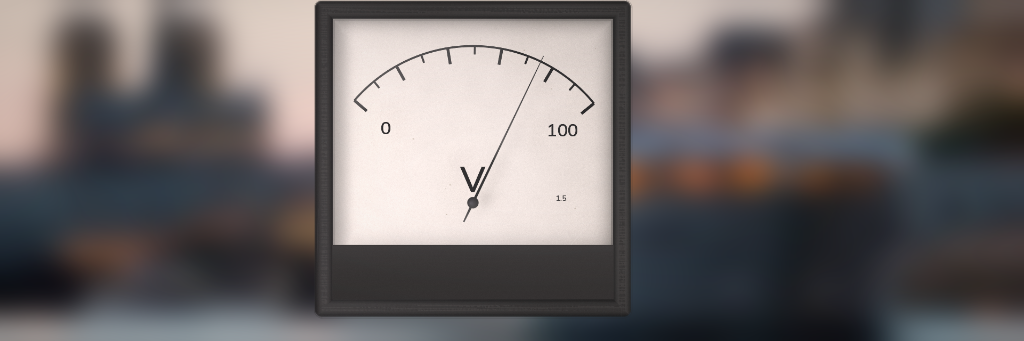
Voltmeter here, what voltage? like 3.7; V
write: 75; V
